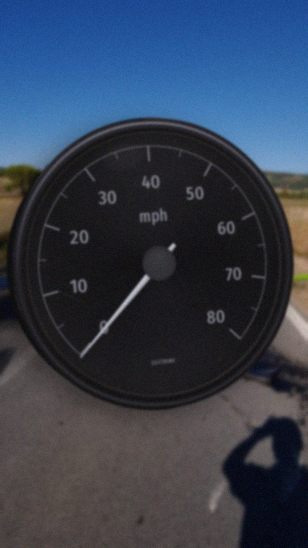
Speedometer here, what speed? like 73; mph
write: 0; mph
